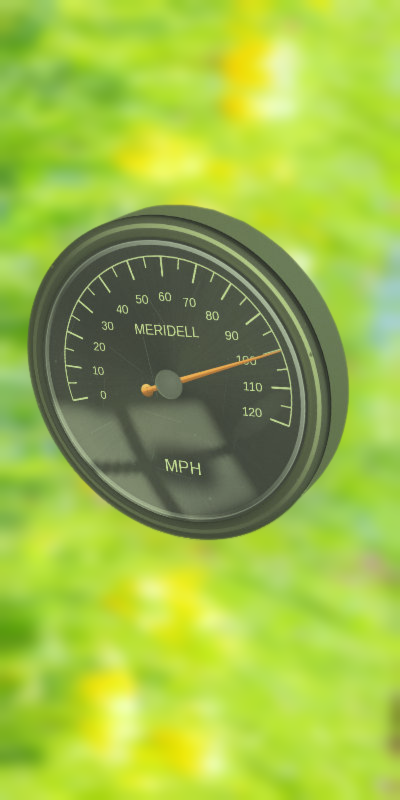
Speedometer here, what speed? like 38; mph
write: 100; mph
